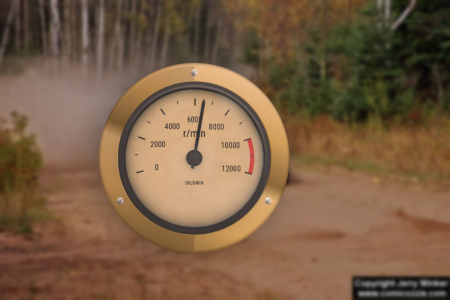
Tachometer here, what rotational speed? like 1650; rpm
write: 6500; rpm
